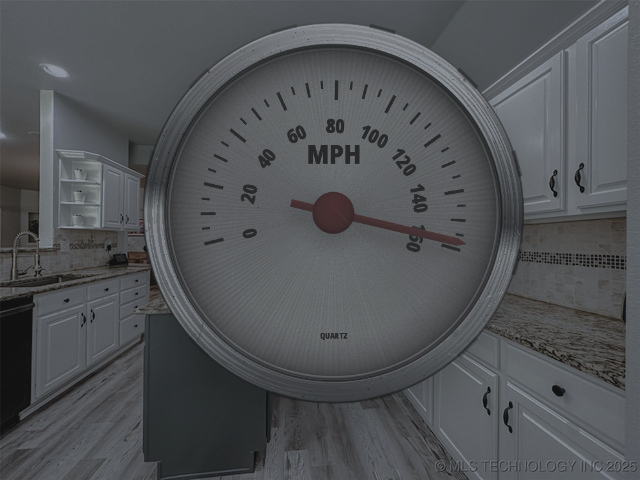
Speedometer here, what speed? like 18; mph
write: 157.5; mph
